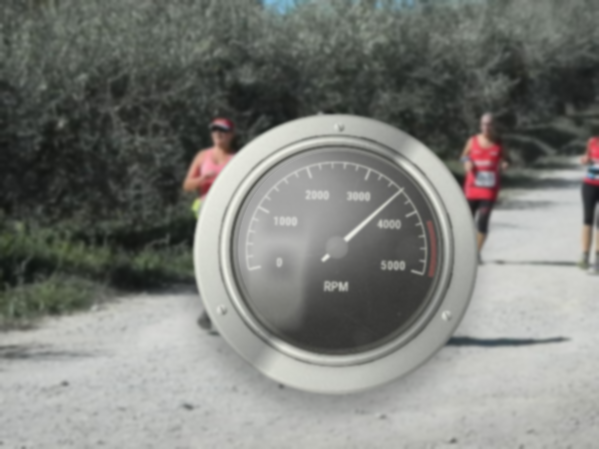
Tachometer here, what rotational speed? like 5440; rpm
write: 3600; rpm
